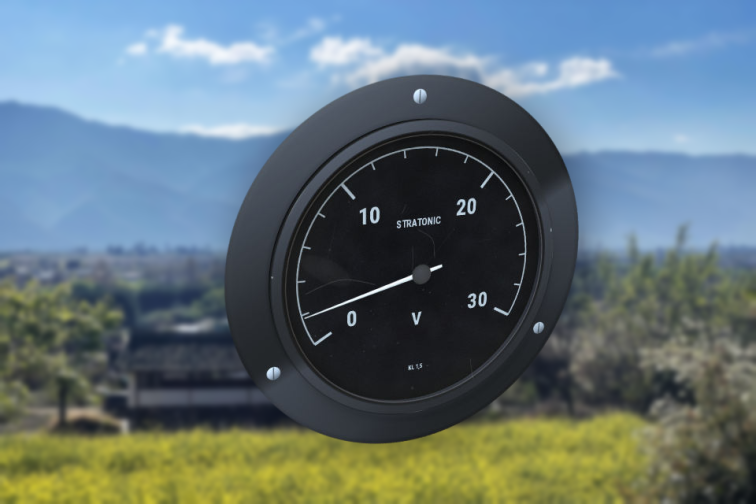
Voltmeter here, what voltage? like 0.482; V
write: 2; V
